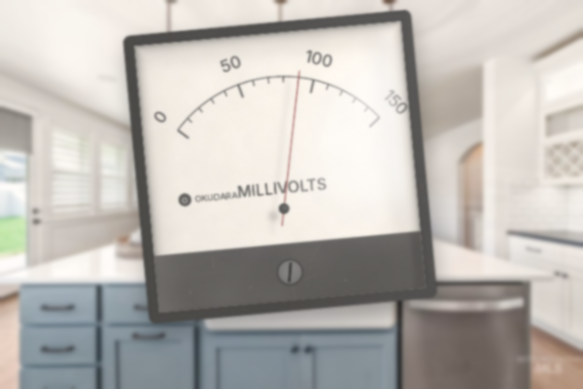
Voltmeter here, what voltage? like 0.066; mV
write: 90; mV
